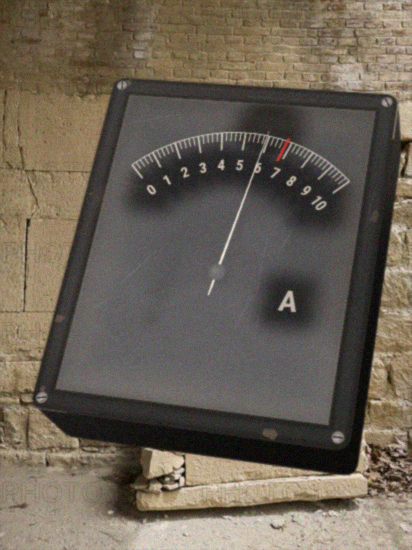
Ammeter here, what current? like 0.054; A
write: 6; A
